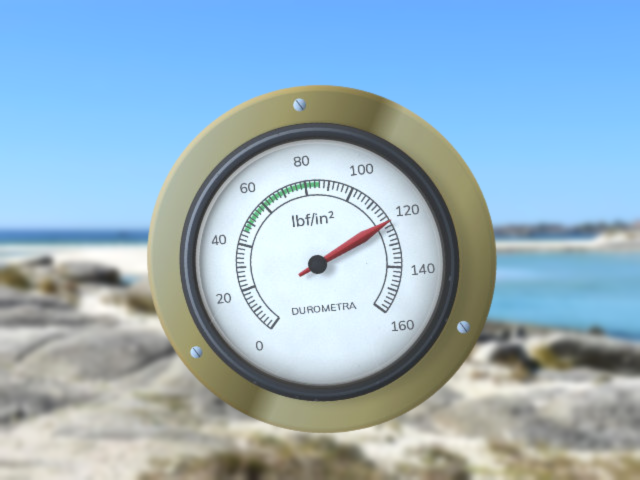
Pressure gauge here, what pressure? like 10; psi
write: 120; psi
